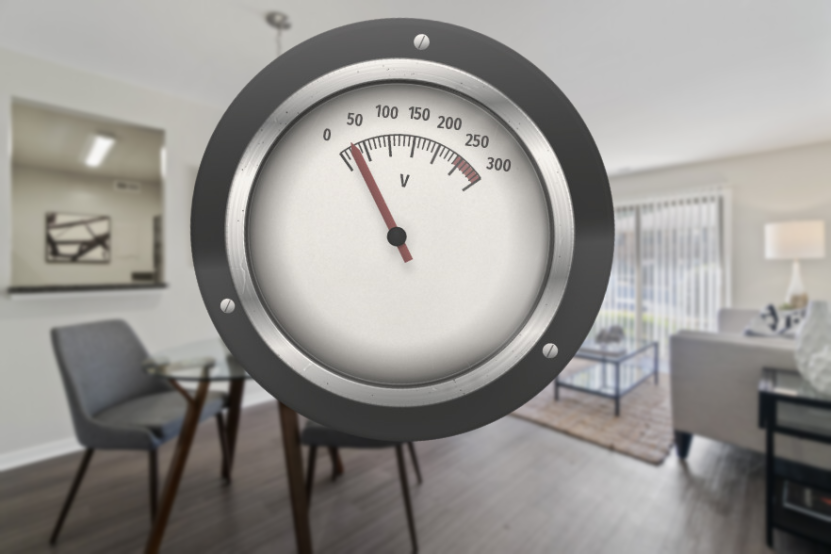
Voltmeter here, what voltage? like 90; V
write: 30; V
